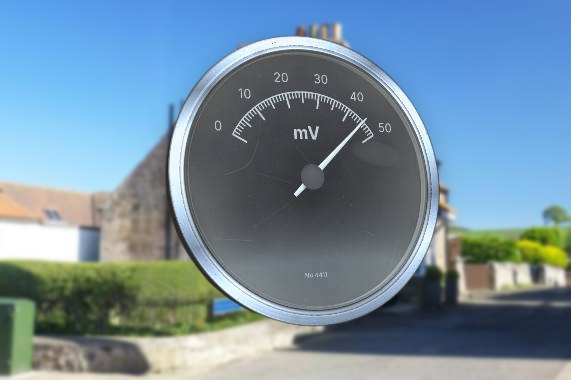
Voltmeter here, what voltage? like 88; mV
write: 45; mV
